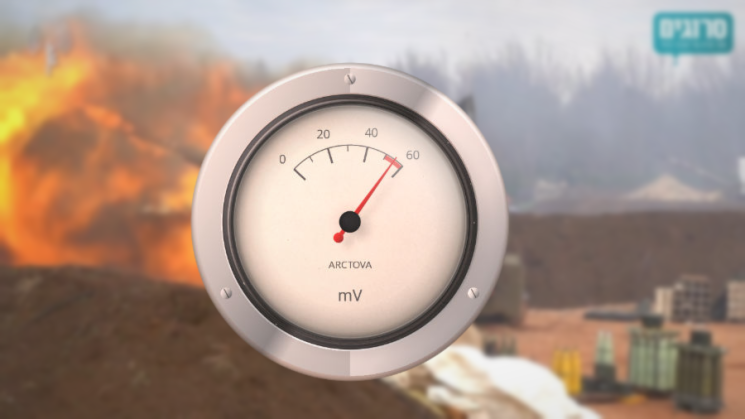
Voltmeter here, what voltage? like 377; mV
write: 55; mV
